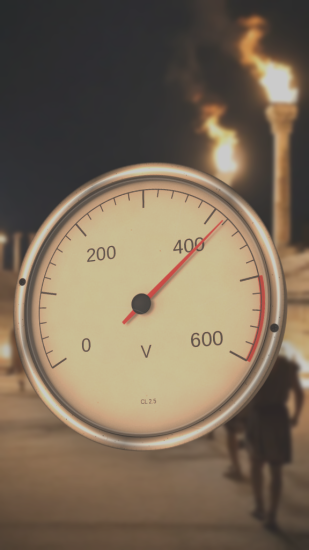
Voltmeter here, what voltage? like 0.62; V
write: 420; V
